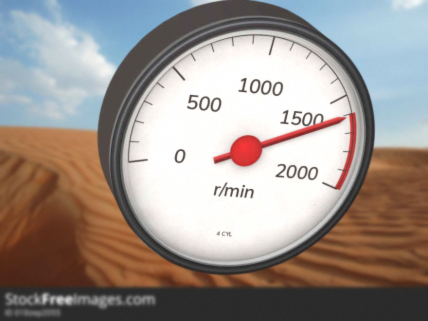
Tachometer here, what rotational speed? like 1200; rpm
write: 1600; rpm
